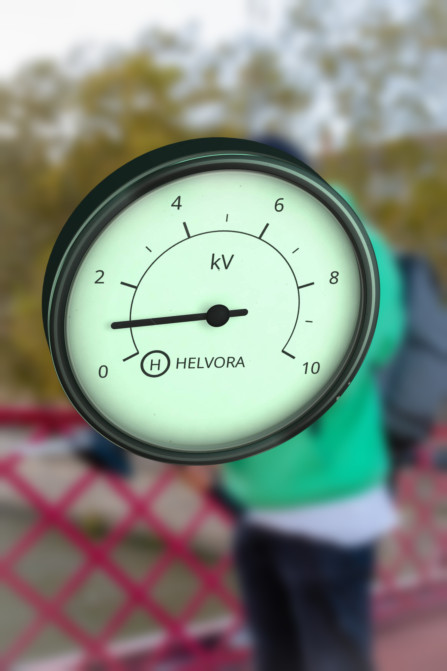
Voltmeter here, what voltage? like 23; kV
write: 1; kV
